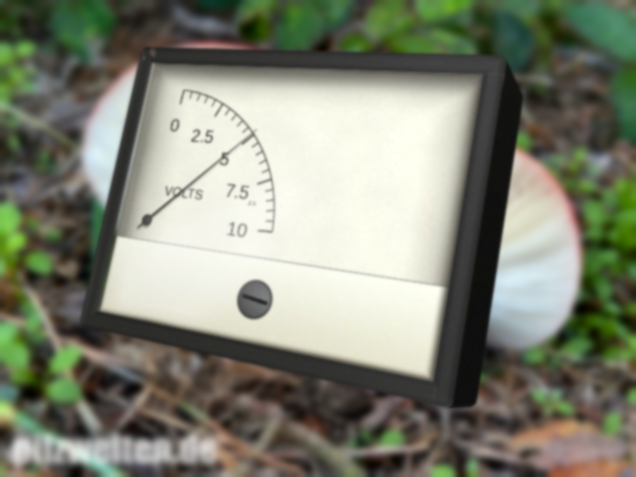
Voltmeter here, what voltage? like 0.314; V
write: 5; V
